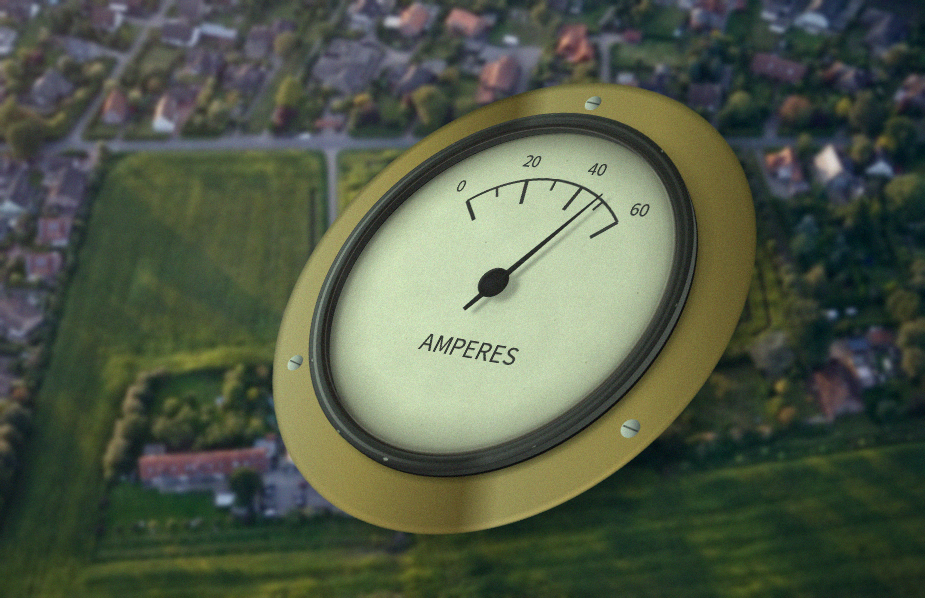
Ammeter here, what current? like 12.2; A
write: 50; A
